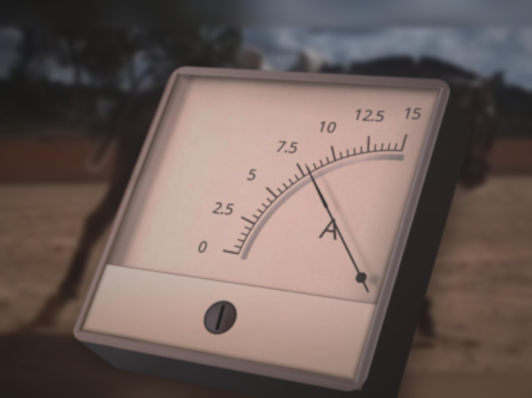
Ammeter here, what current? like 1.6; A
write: 8; A
